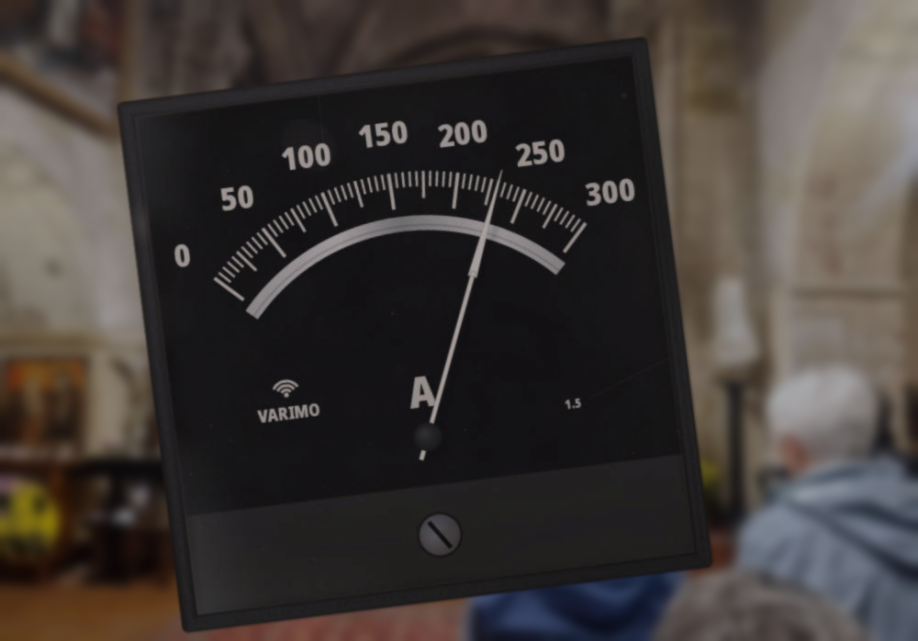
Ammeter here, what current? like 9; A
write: 230; A
